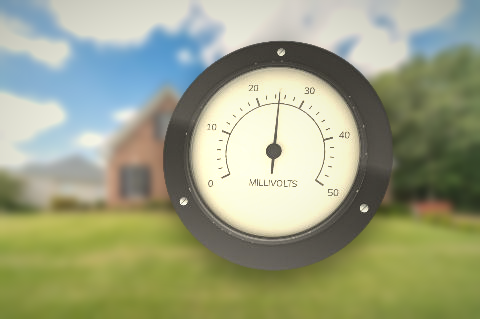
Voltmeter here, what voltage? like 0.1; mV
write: 25; mV
